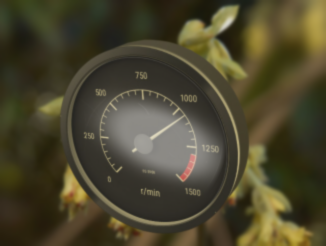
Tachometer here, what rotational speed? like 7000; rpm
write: 1050; rpm
